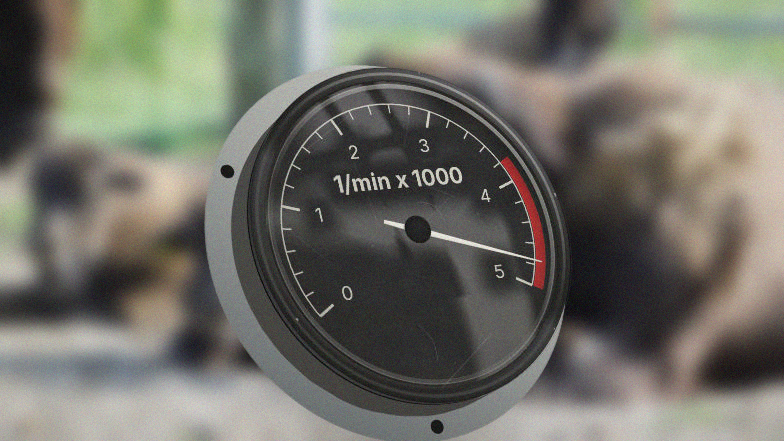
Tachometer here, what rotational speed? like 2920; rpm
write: 4800; rpm
